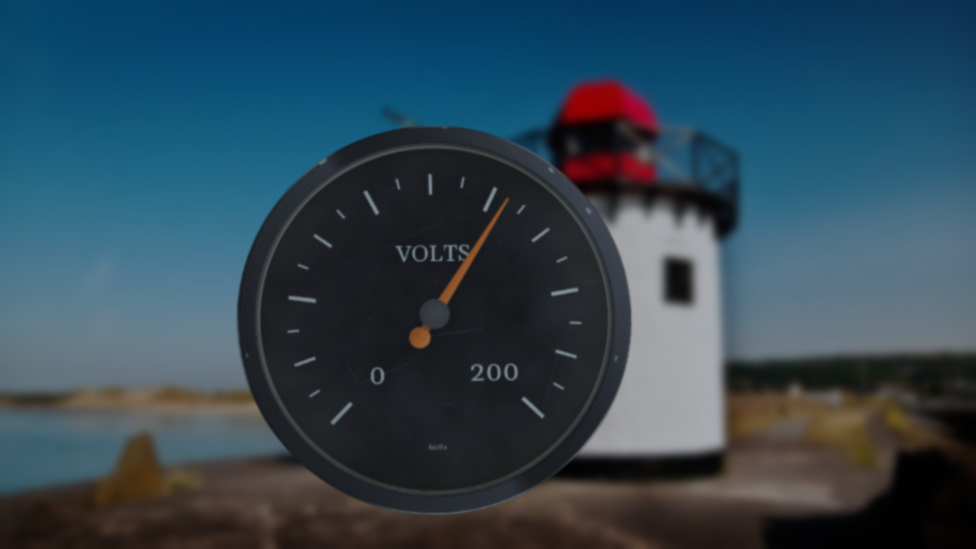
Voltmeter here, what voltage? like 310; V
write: 125; V
